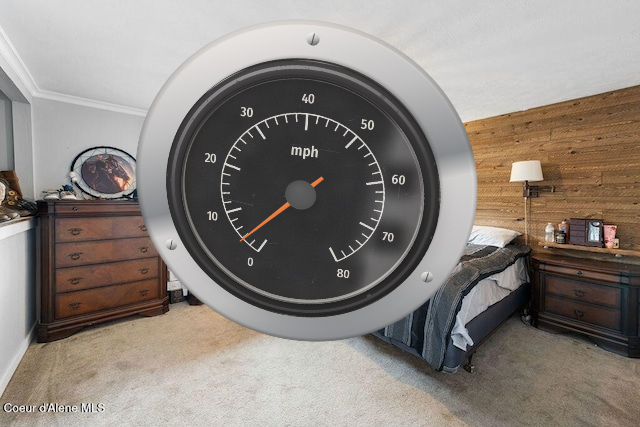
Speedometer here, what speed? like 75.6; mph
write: 4; mph
